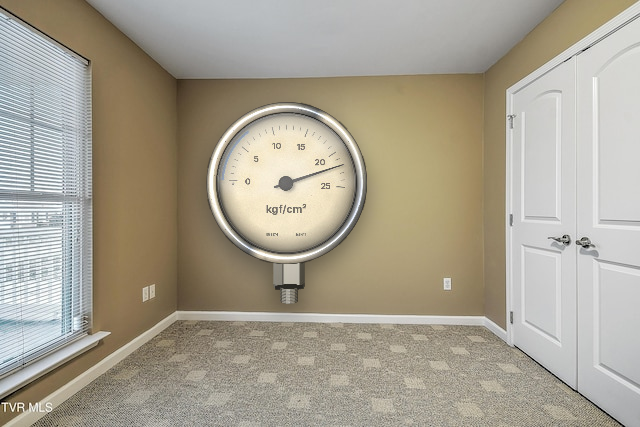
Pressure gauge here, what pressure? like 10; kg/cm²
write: 22; kg/cm²
